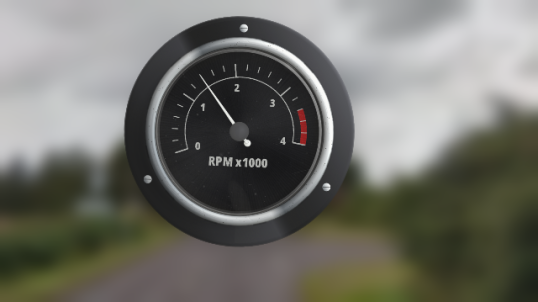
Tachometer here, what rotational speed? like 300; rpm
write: 1400; rpm
